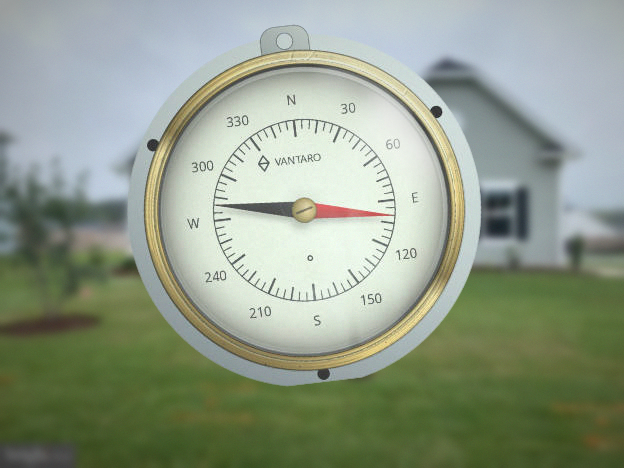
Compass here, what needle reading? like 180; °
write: 100; °
